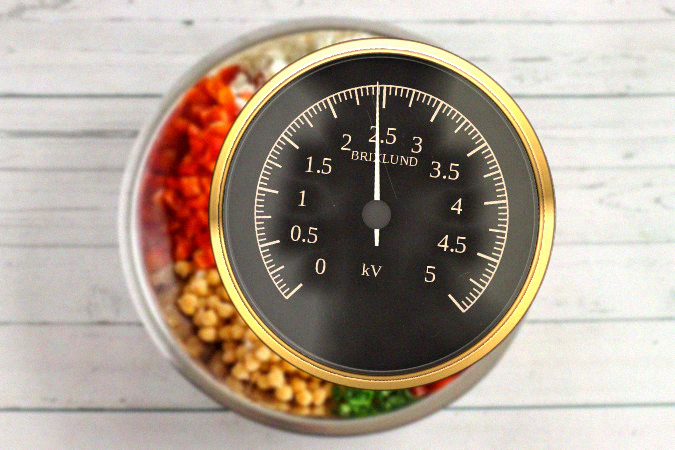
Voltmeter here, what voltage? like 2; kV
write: 2.45; kV
